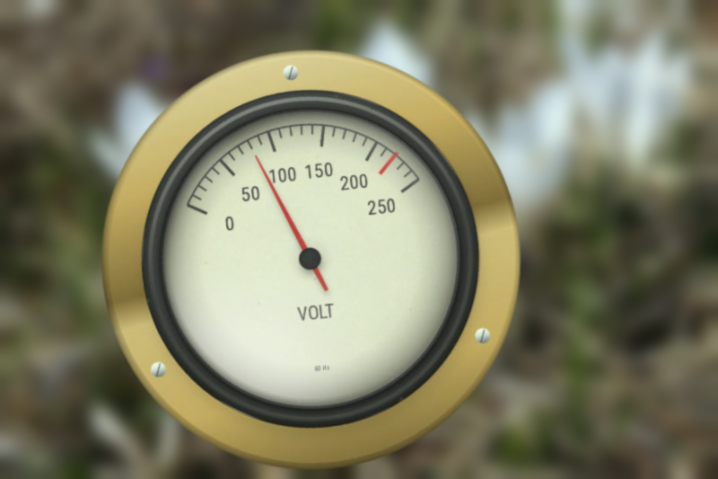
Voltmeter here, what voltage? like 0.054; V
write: 80; V
